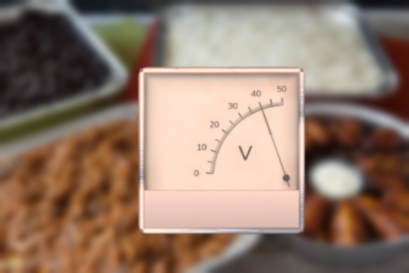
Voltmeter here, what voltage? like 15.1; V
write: 40; V
